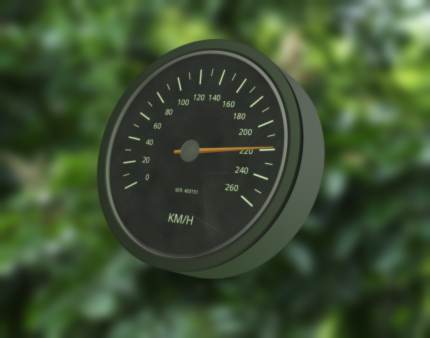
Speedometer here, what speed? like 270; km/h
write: 220; km/h
